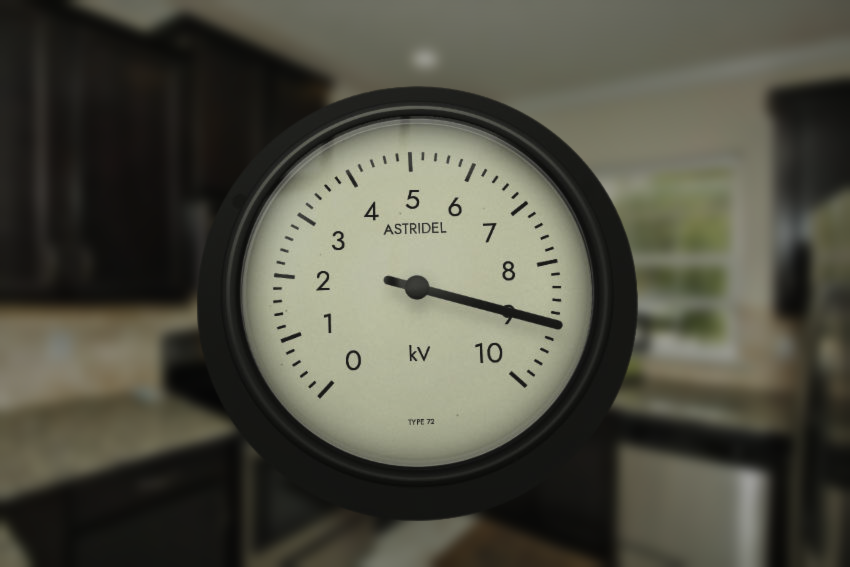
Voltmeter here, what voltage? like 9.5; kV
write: 9; kV
